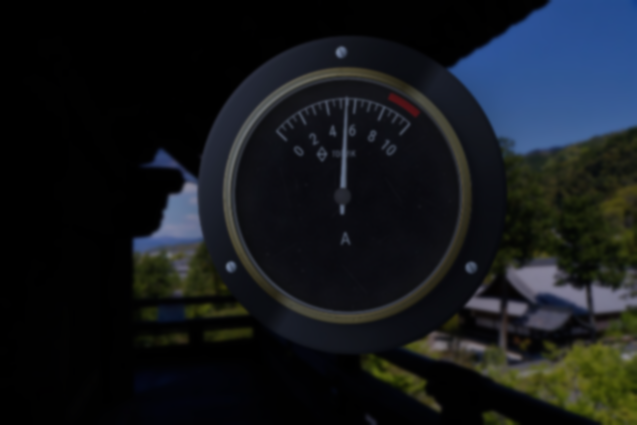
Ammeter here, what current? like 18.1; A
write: 5.5; A
